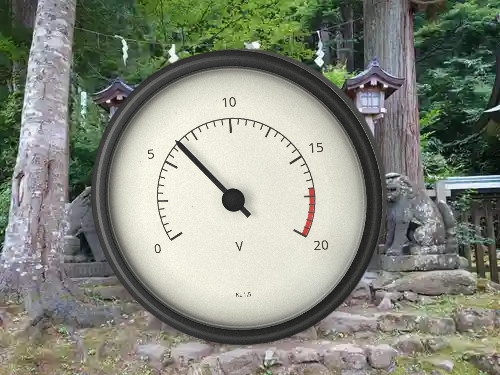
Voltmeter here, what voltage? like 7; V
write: 6.5; V
